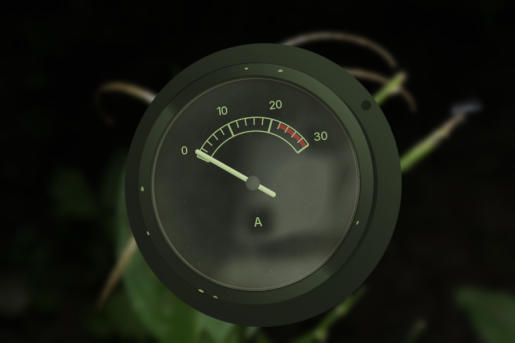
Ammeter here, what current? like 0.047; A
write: 1; A
